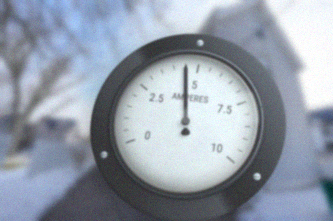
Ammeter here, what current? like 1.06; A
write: 4.5; A
